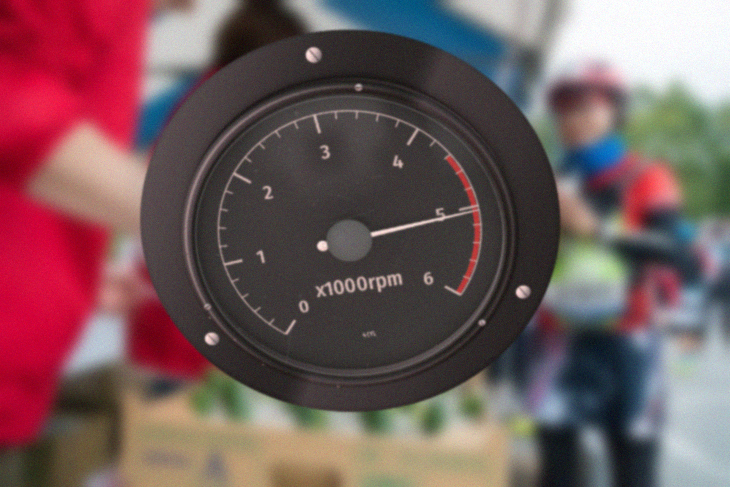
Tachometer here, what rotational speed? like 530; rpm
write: 5000; rpm
